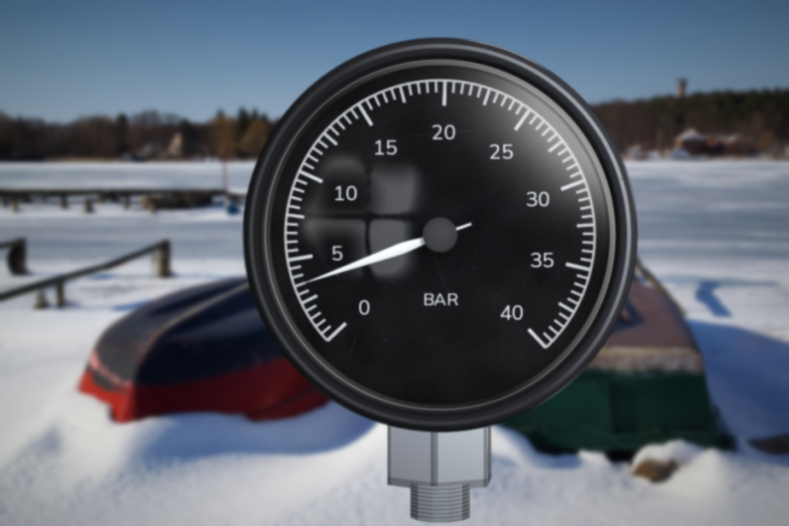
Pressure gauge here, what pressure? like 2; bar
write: 3.5; bar
